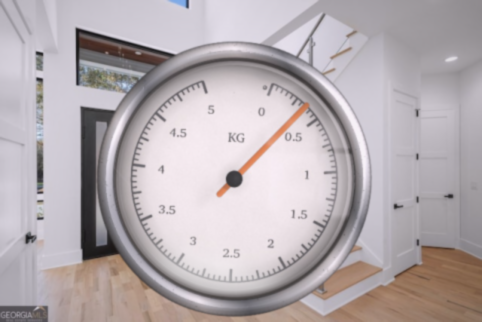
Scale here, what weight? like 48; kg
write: 0.35; kg
